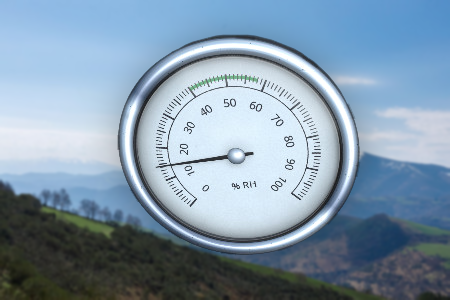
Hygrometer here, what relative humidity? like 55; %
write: 15; %
